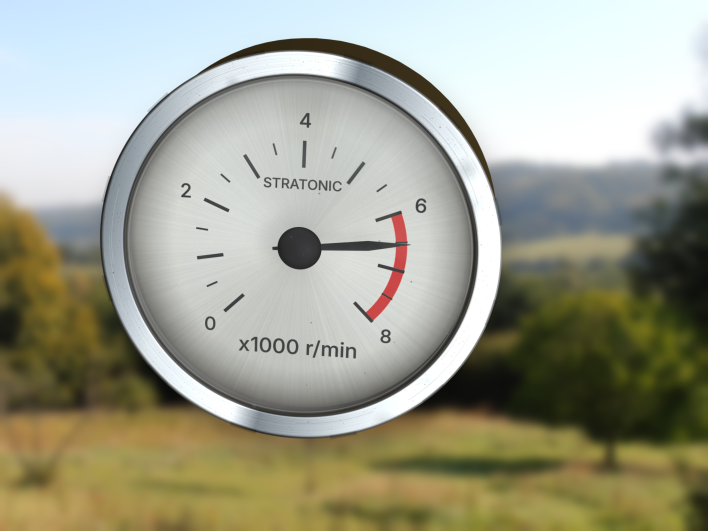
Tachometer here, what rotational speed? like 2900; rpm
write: 6500; rpm
